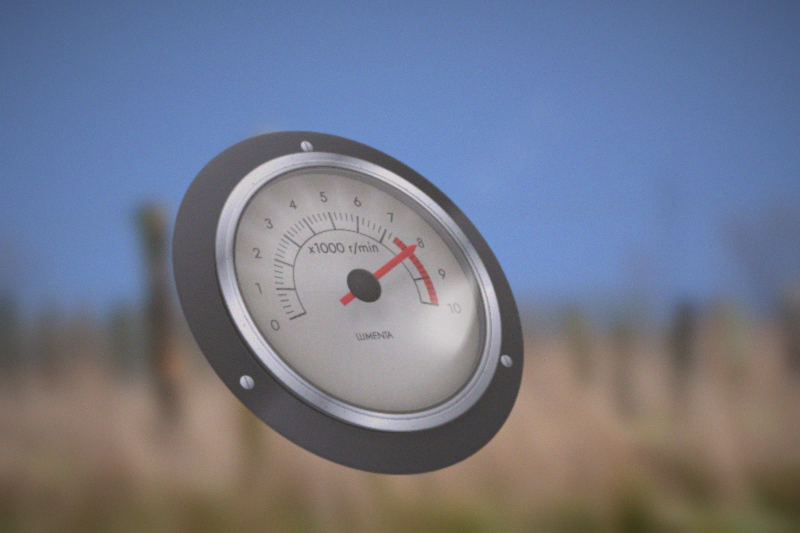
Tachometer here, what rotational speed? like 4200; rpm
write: 8000; rpm
